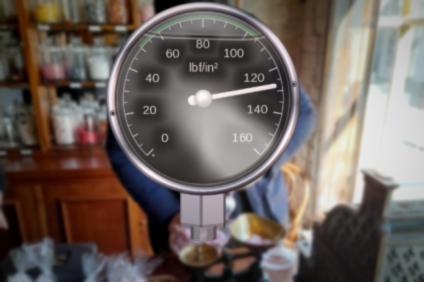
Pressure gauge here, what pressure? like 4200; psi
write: 127.5; psi
